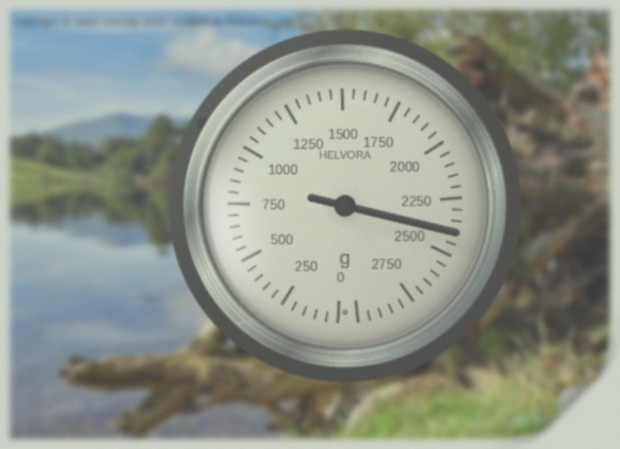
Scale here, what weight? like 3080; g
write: 2400; g
